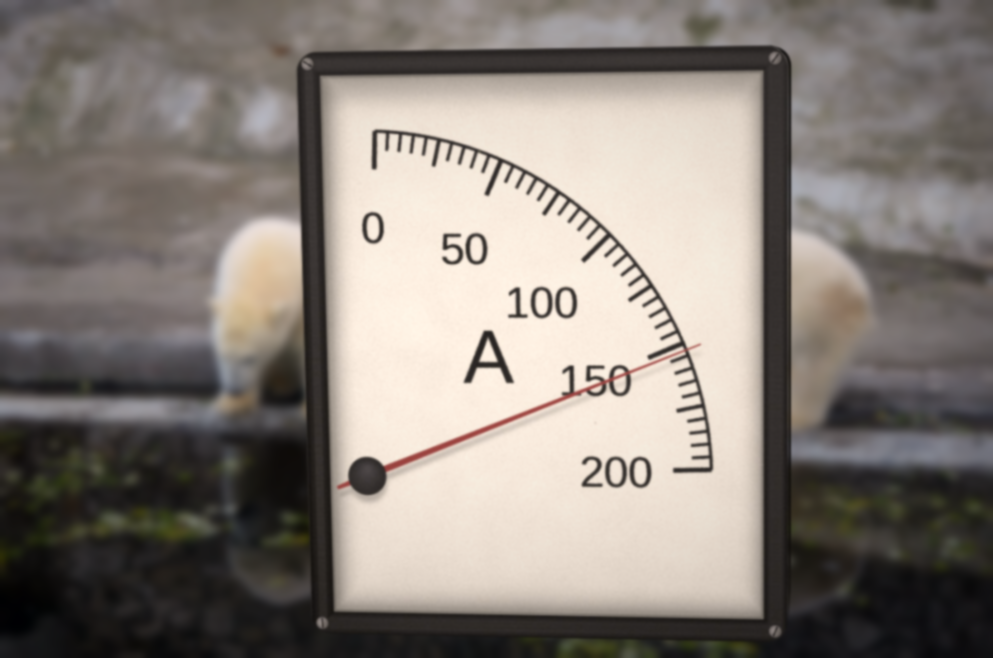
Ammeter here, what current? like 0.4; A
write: 152.5; A
